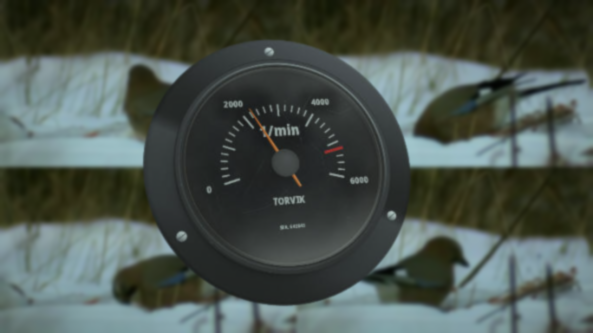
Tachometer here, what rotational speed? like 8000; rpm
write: 2200; rpm
